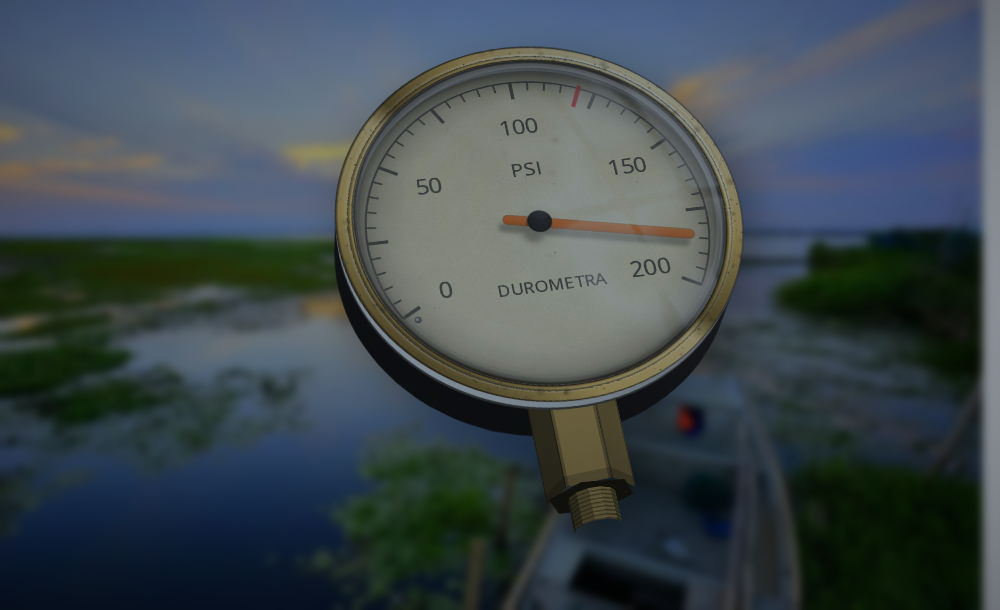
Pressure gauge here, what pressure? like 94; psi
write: 185; psi
